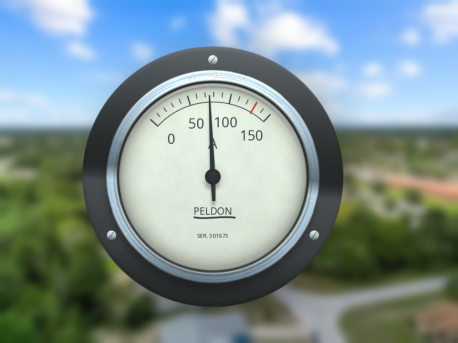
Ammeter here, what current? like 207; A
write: 75; A
